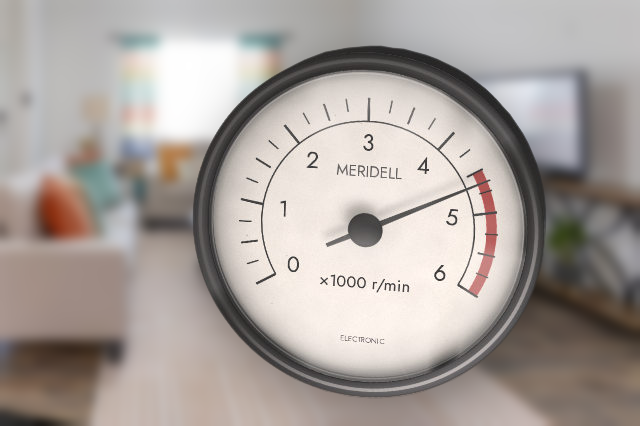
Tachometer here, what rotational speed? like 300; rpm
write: 4625; rpm
